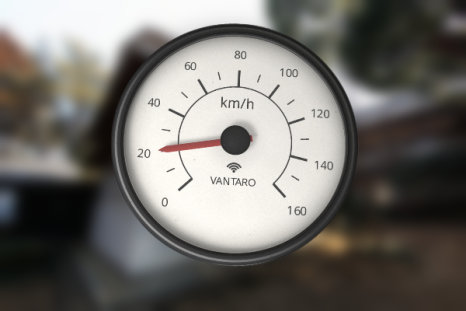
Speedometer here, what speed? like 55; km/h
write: 20; km/h
